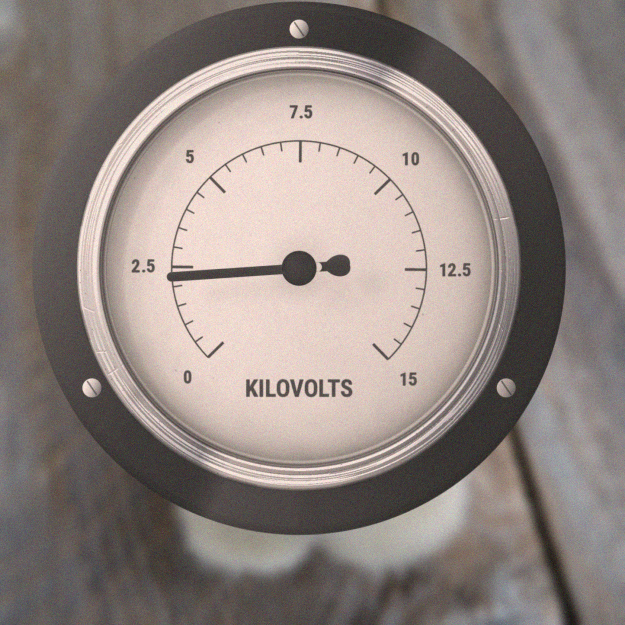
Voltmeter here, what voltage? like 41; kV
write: 2.25; kV
